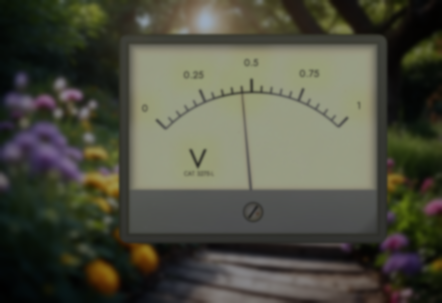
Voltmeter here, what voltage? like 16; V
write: 0.45; V
